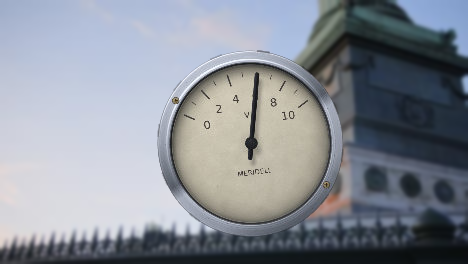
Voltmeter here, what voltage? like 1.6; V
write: 6; V
